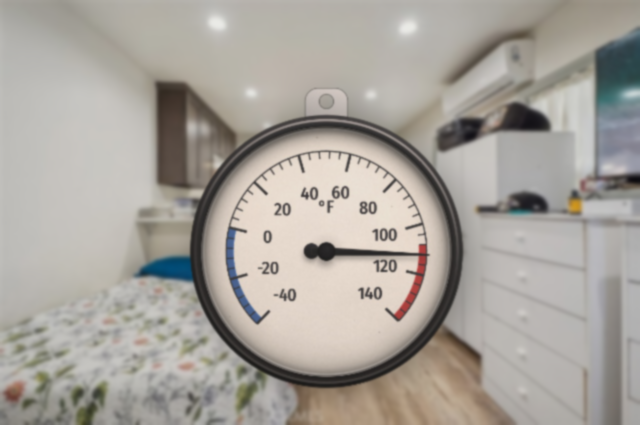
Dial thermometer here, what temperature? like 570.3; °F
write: 112; °F
